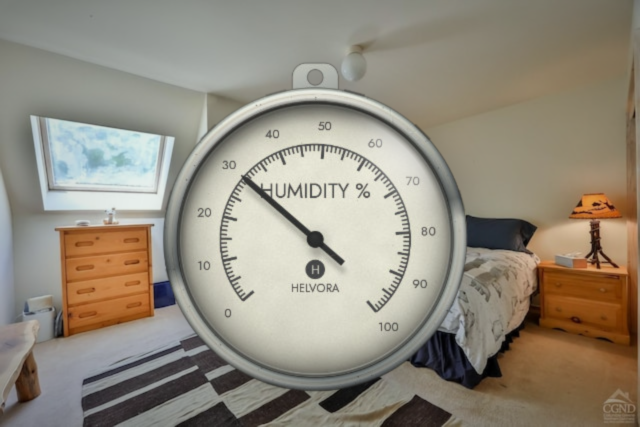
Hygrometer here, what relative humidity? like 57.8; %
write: 30; %
